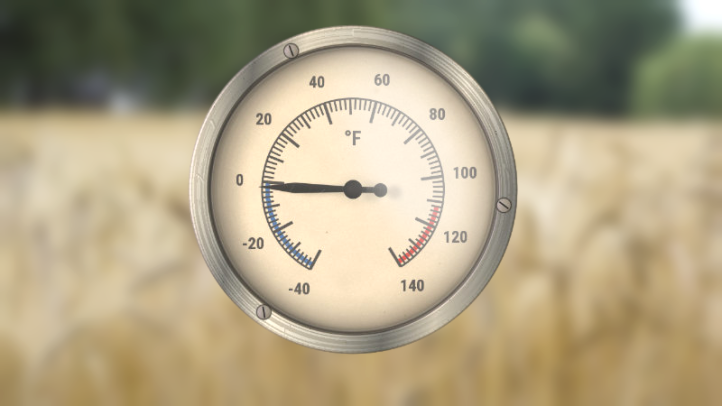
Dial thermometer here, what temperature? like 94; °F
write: -2; °F
